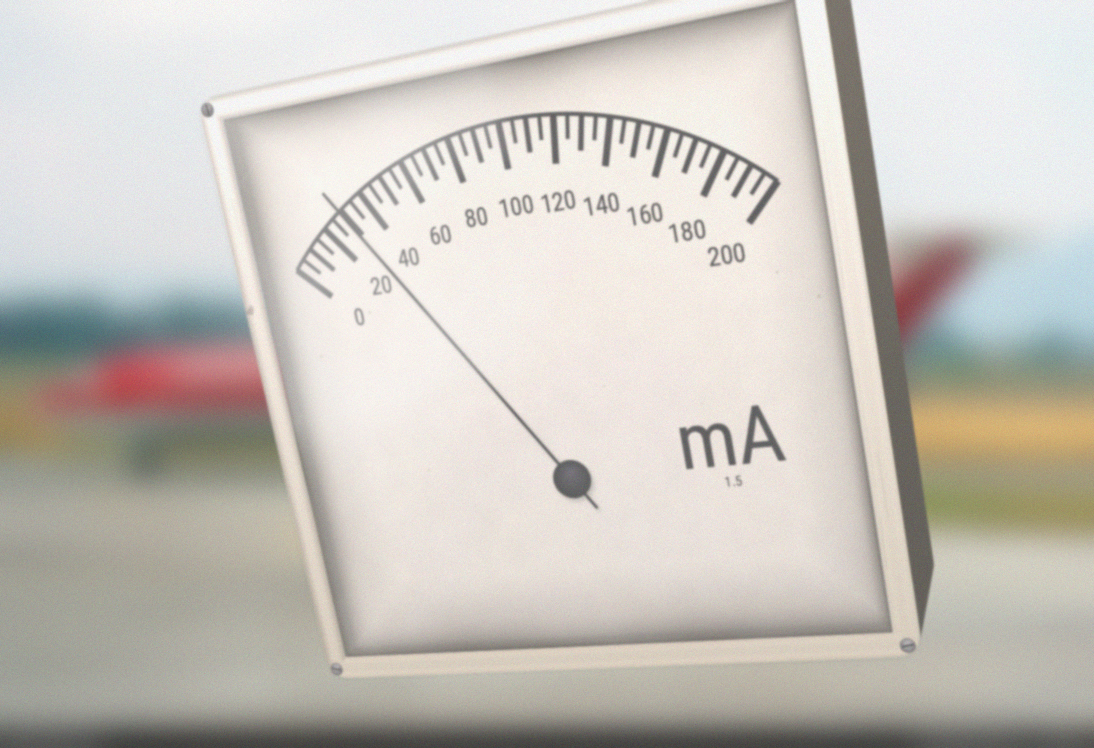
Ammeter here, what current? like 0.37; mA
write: 30; mA
